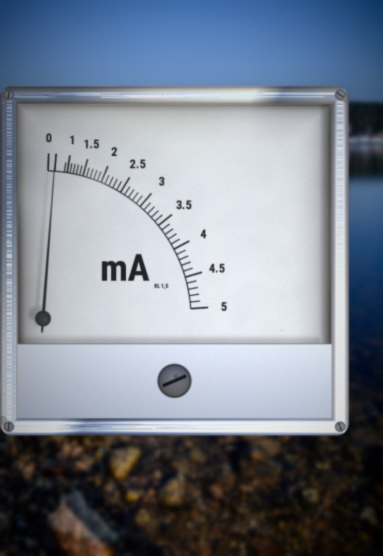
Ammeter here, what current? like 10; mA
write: 0.5; mA
